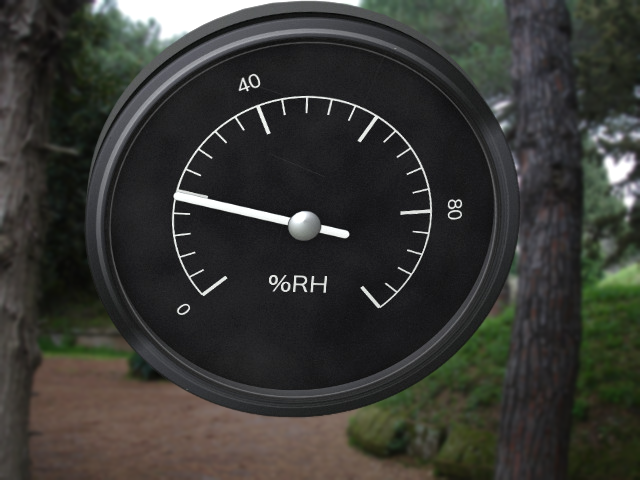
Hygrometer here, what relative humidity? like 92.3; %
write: 20; %
